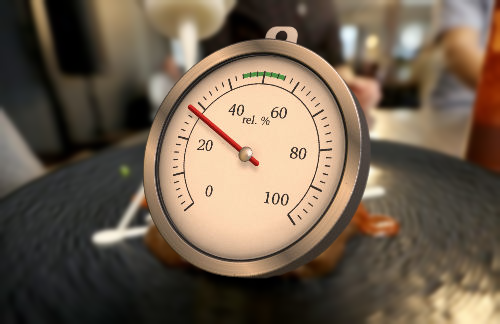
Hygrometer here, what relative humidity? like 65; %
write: 28; %
